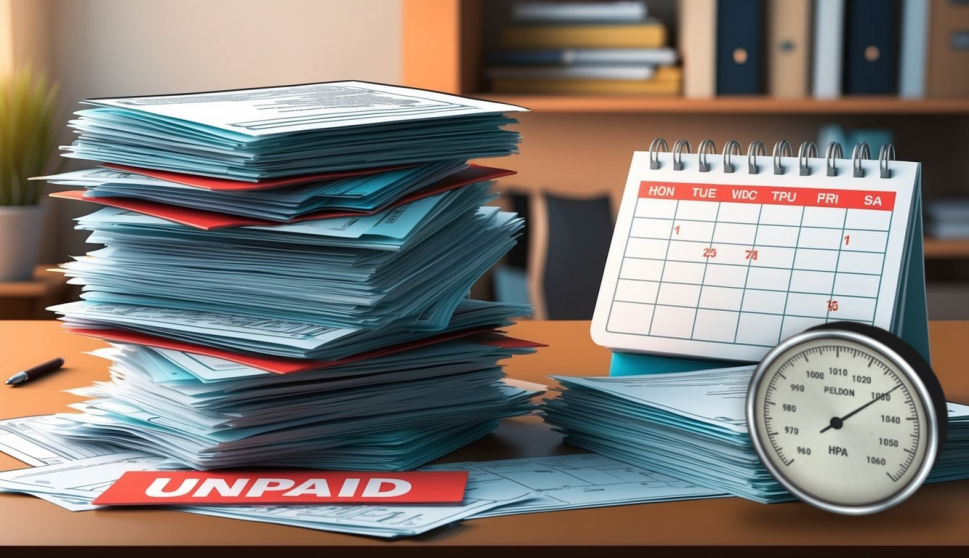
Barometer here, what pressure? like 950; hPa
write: 1030; hPa
